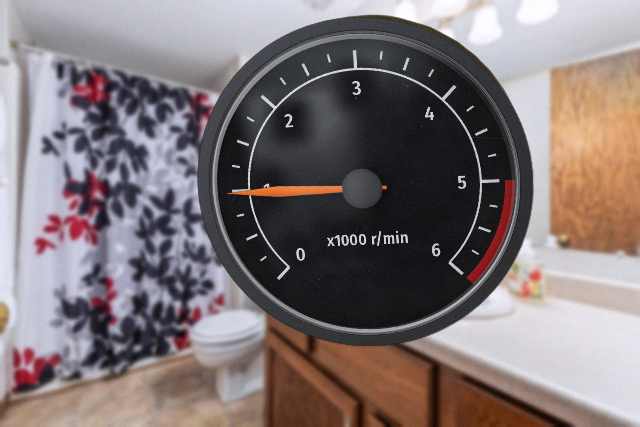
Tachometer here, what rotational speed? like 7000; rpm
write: 1000; rpm
